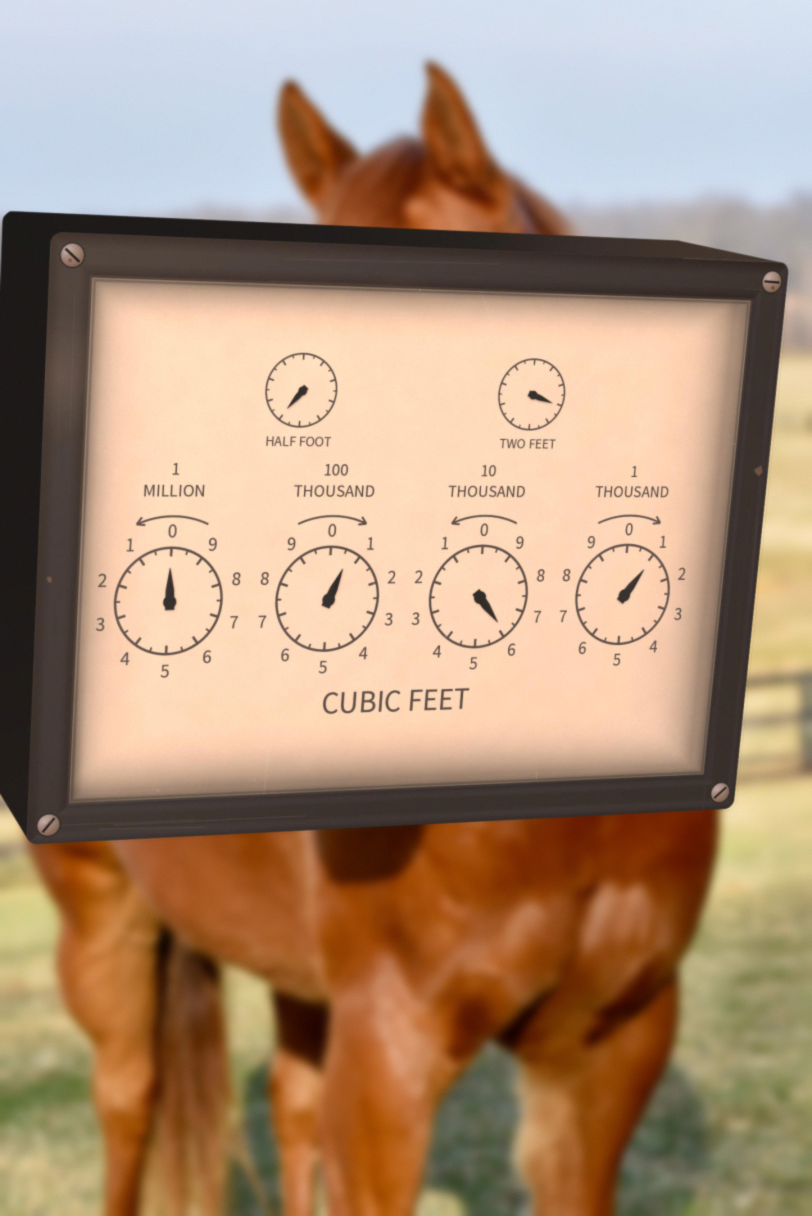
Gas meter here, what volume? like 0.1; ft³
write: 6100; ft³
